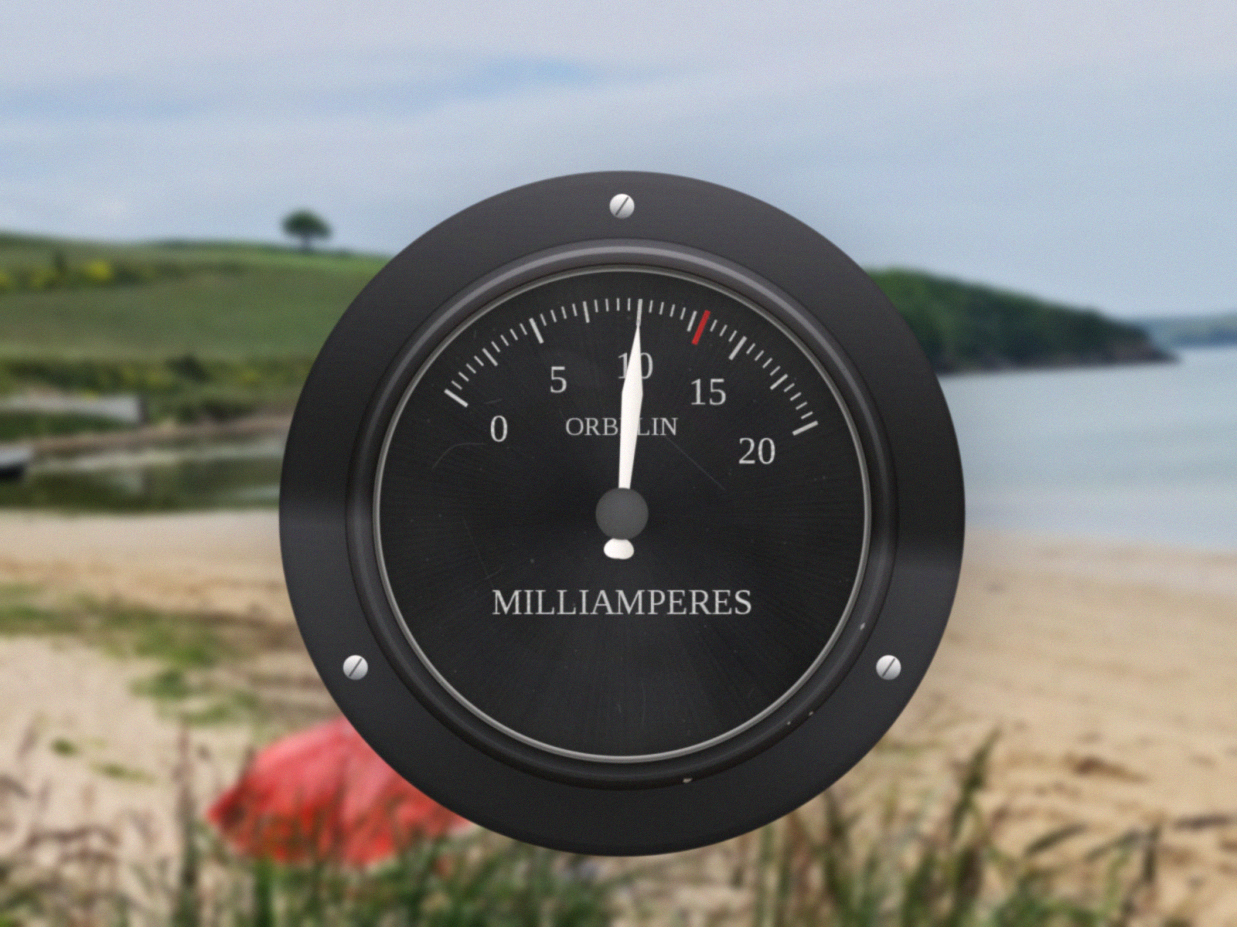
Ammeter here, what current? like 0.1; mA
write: 10; mA
